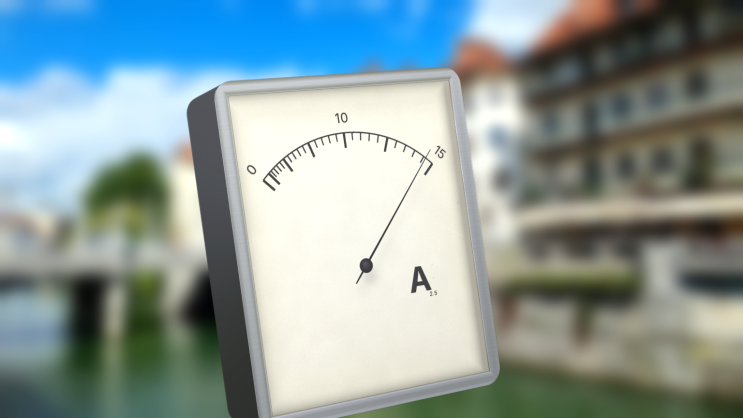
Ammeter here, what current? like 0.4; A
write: 14.5; A
